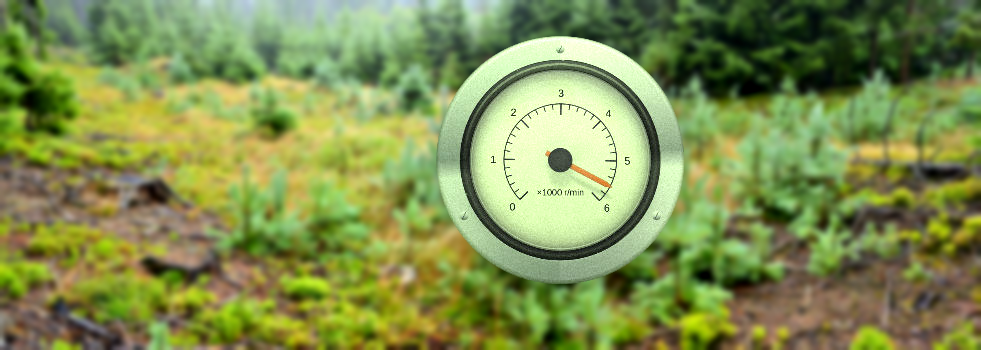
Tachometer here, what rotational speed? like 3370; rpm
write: 5600; rpm
